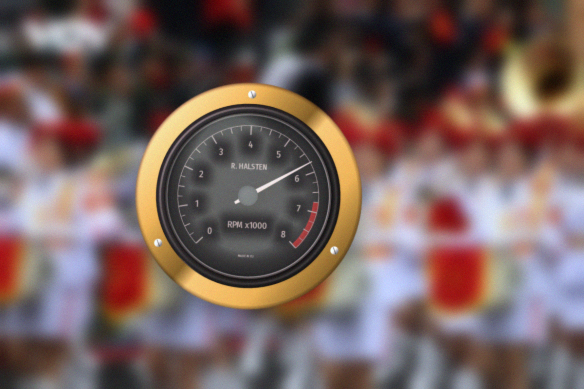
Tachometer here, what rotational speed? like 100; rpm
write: 5750; rpm
